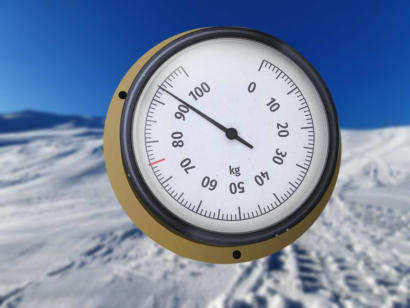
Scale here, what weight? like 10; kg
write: 93; kg
